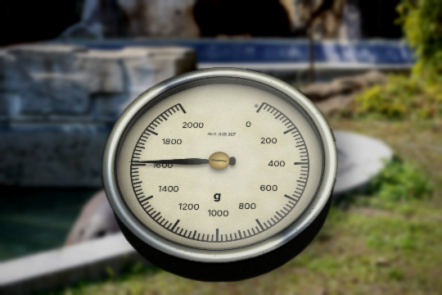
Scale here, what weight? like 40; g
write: 1600; g
